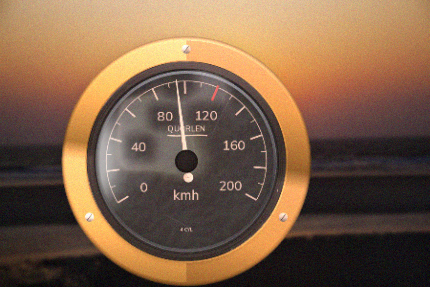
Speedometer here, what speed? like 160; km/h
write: 95; km/h
